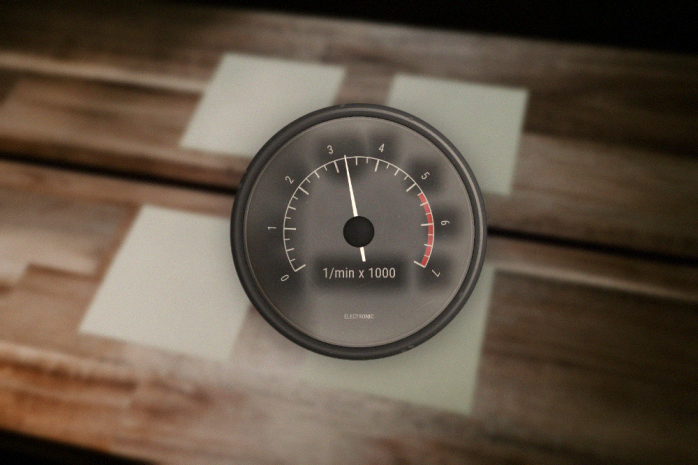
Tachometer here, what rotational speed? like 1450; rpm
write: 3250; rpm
